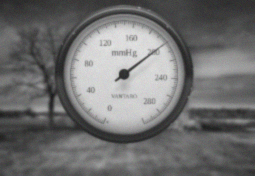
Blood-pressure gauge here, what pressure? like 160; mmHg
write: 200; mmHg
